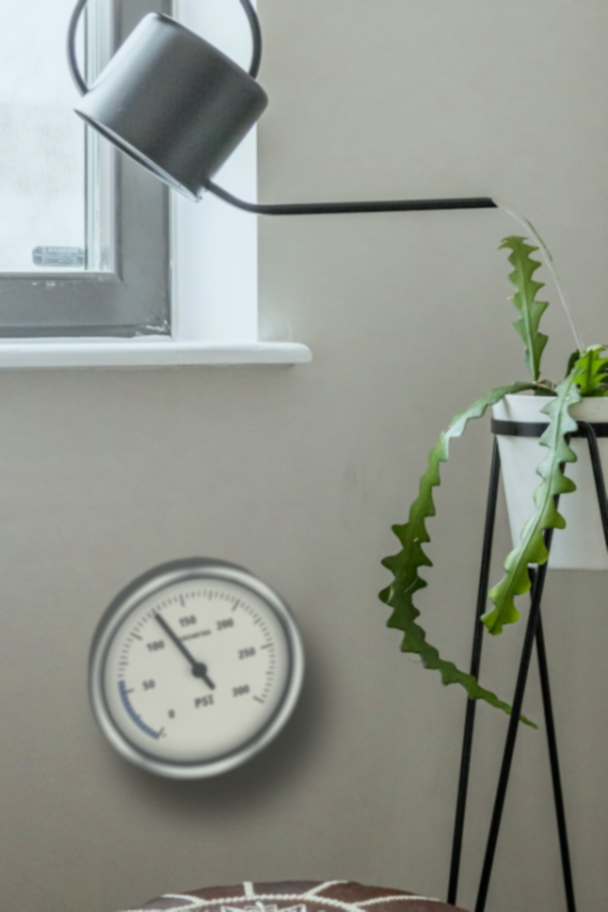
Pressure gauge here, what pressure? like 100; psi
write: 125; psi
